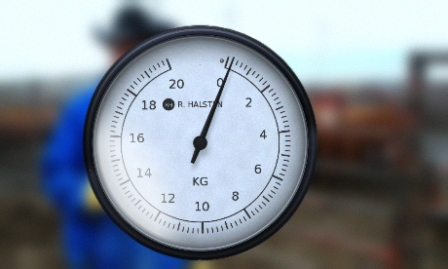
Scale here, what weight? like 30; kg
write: 0.2; kg
